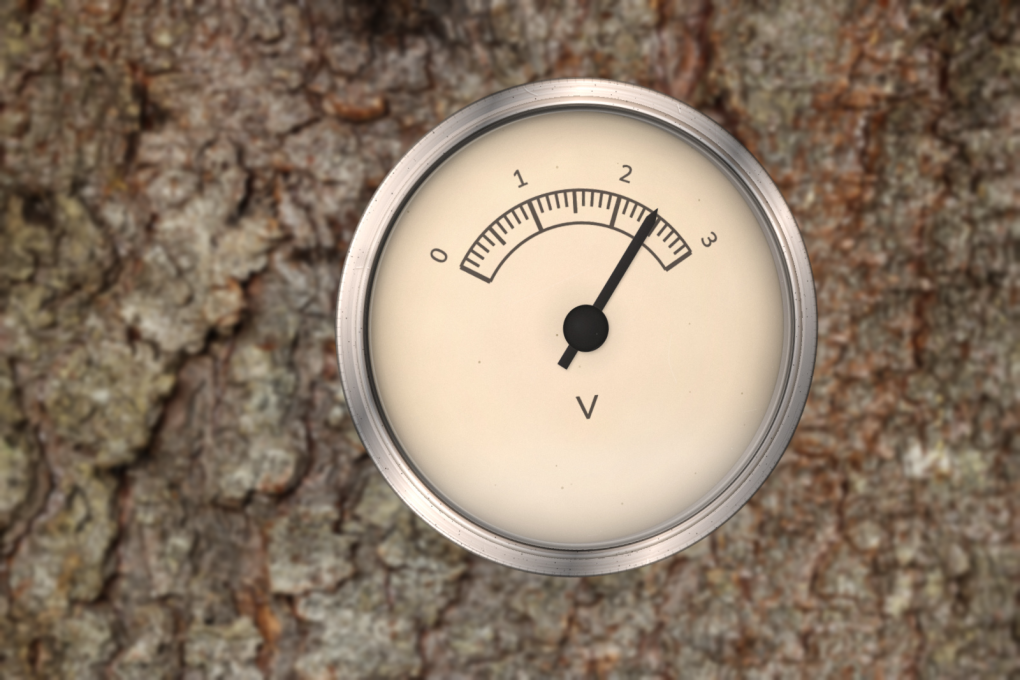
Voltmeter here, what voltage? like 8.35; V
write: 2.4; V
